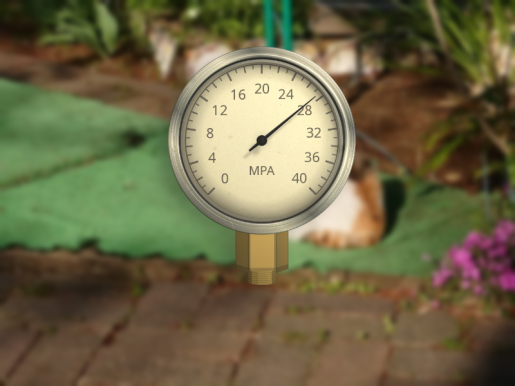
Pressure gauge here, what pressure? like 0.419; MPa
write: 27.5; MPa
